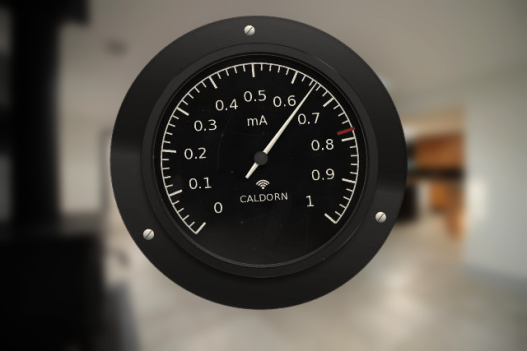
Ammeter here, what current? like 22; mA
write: 0.65; mA
